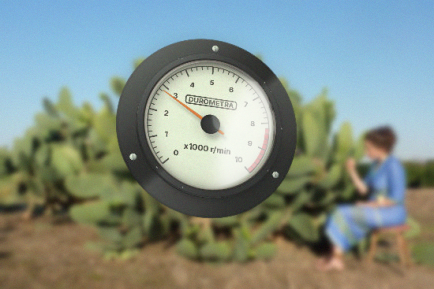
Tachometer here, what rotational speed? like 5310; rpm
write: 2800; rpm
